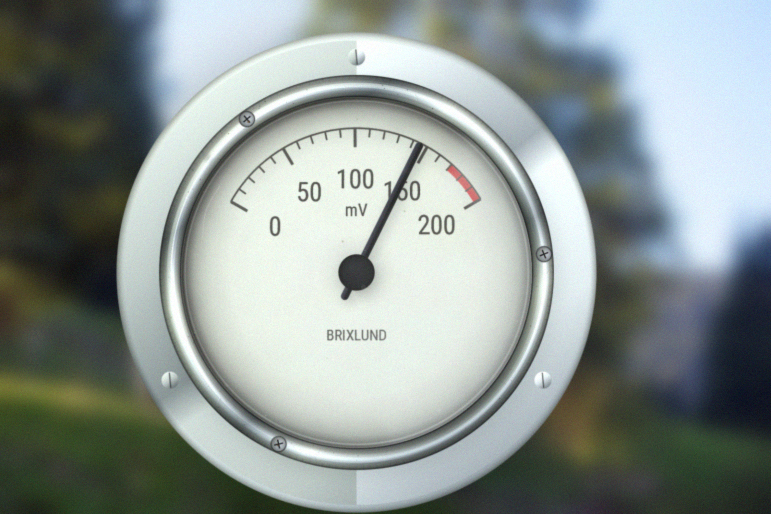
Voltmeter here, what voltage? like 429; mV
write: 145; mV
